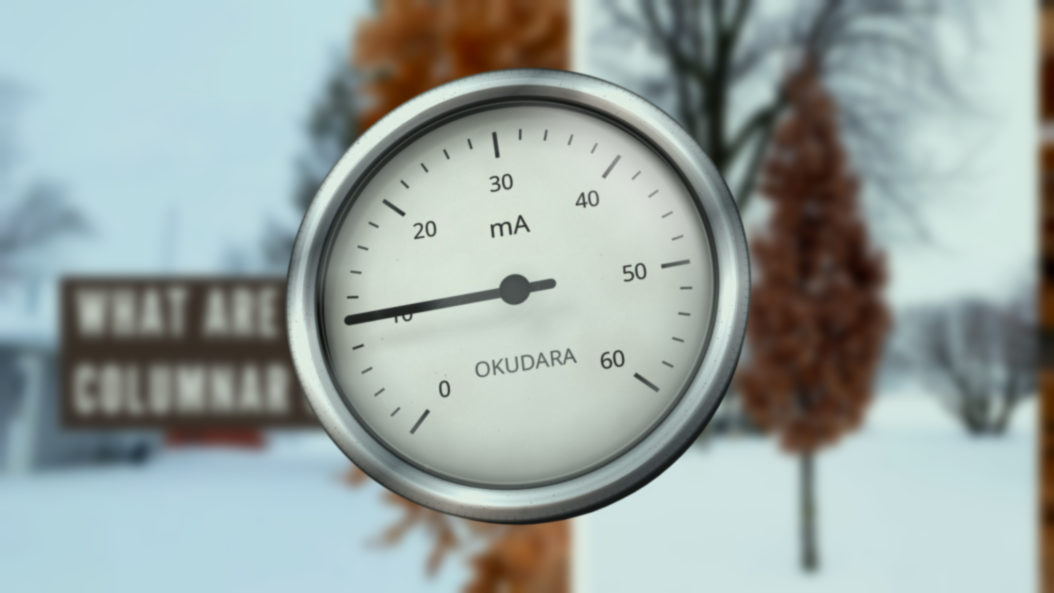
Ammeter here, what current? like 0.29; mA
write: 10; mA
